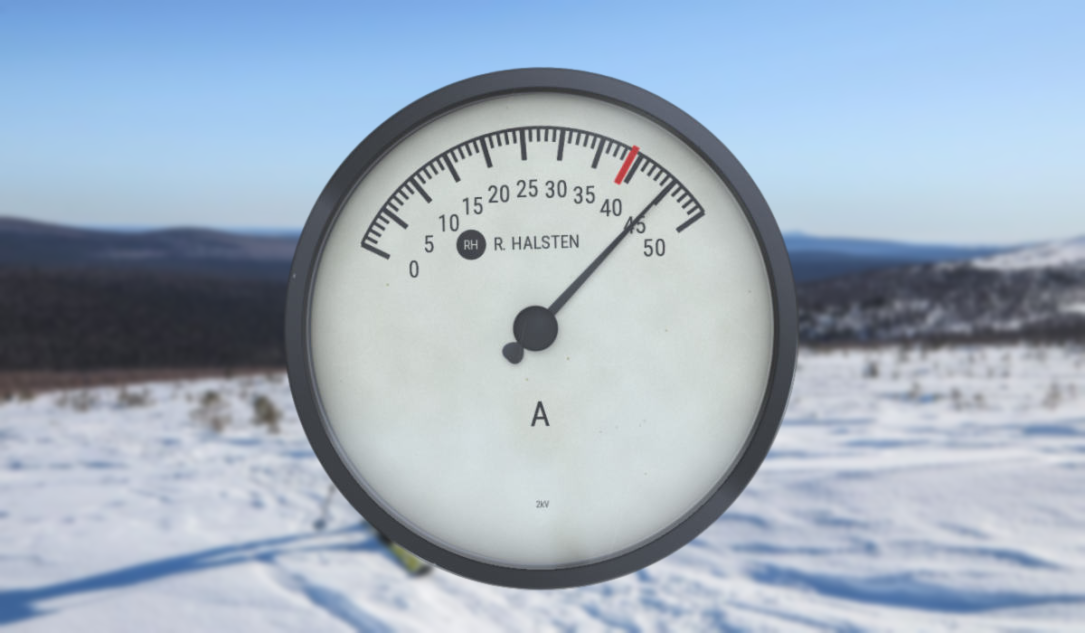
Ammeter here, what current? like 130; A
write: 45; A
